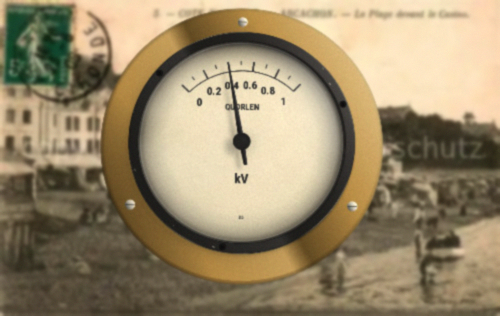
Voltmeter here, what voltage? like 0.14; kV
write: 0.4; kV
